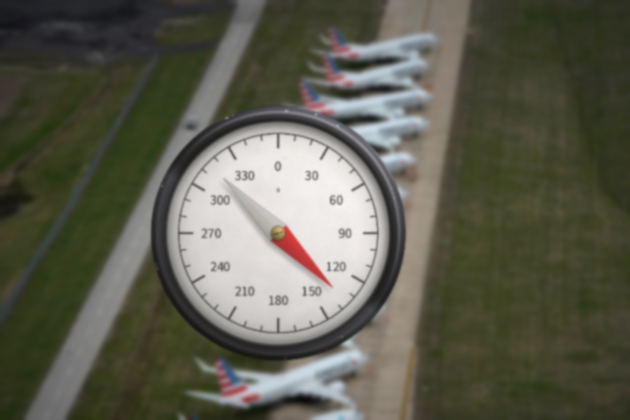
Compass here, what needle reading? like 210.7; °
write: 135; °
